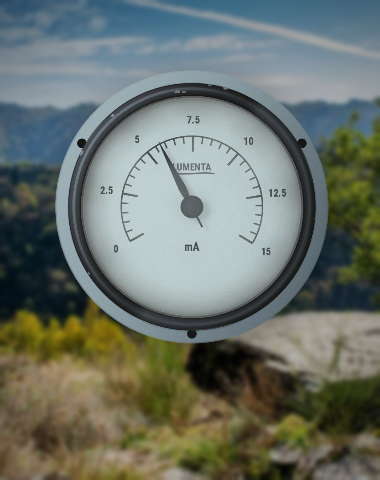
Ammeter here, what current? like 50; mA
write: 5.75; mA
